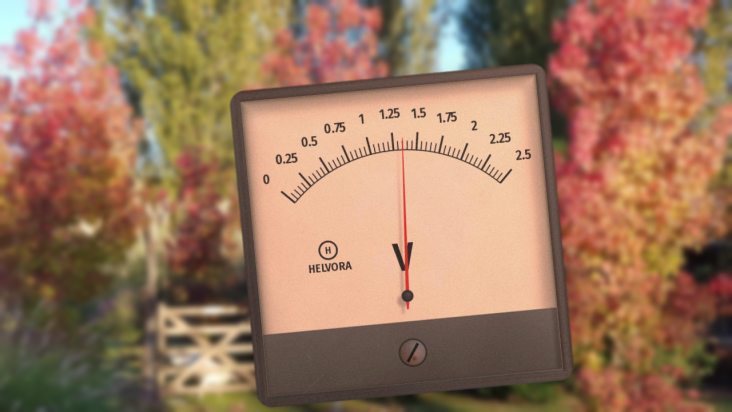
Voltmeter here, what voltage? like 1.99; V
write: 1.35; V
